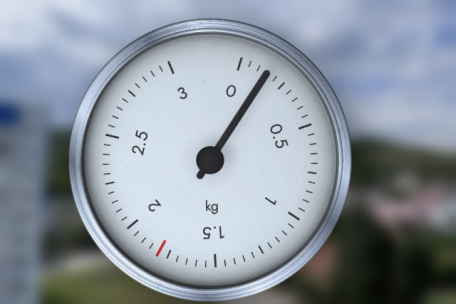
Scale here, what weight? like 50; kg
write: 0.15; kg
